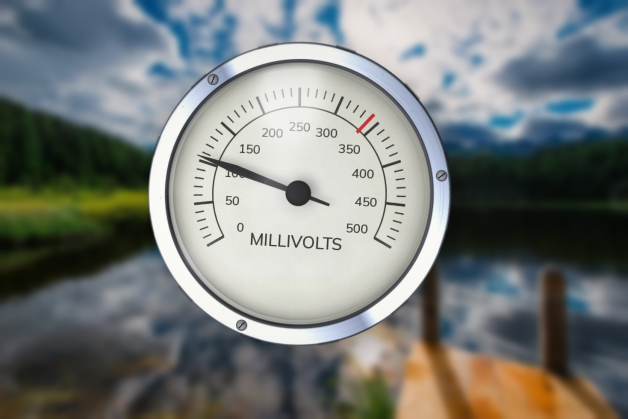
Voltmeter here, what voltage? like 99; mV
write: 105; mV
